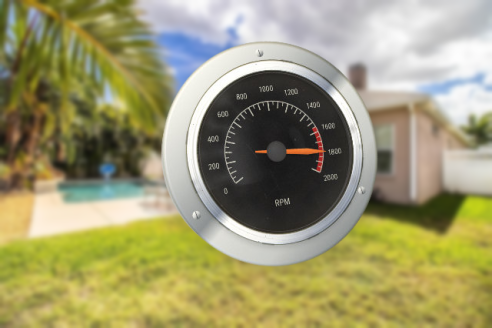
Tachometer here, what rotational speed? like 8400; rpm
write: 1800; rpm
